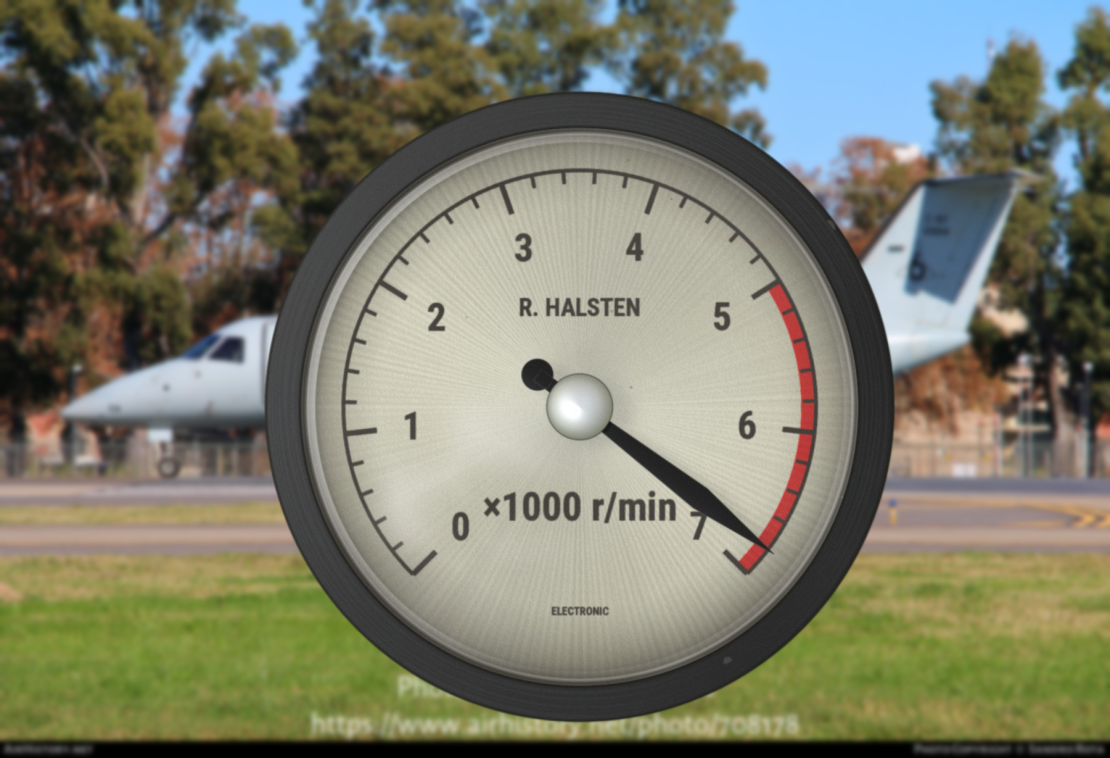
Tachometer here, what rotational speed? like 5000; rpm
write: 6800; rpm
